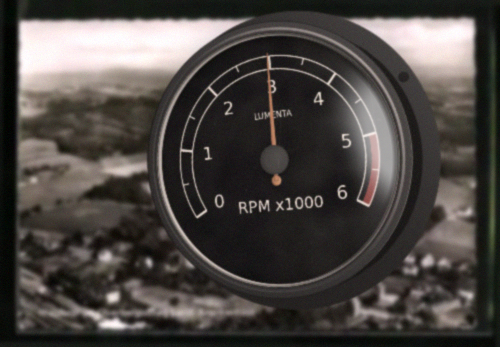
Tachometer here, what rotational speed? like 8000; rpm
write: 3000; rpm
